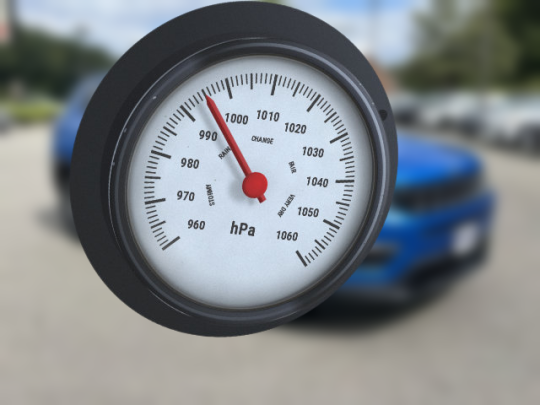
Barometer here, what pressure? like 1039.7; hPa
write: 995; hPa
